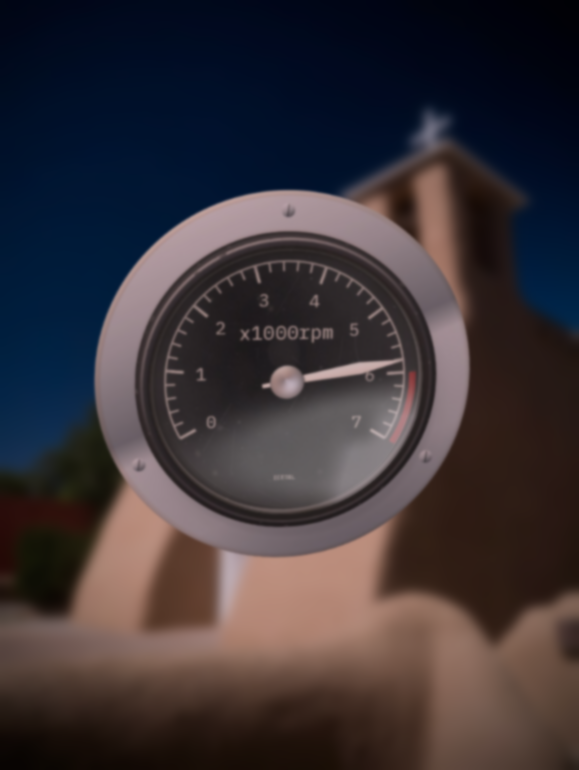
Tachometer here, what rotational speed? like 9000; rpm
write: 5800; rpm
